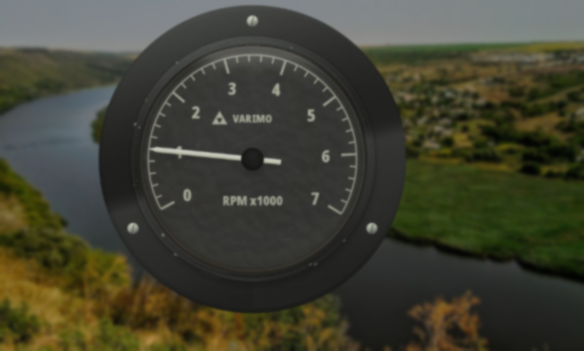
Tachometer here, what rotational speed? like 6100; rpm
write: 1000; rpm
